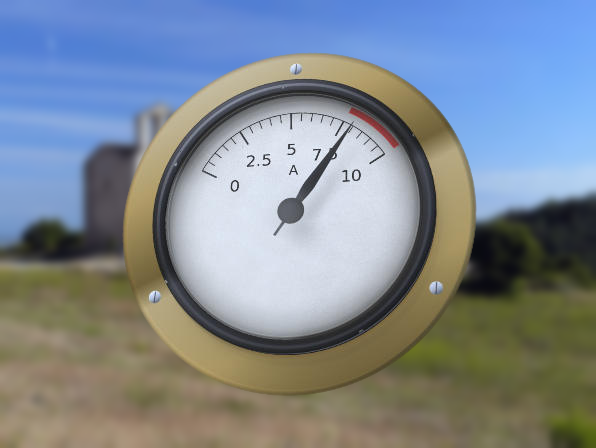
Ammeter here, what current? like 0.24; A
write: 8; A
